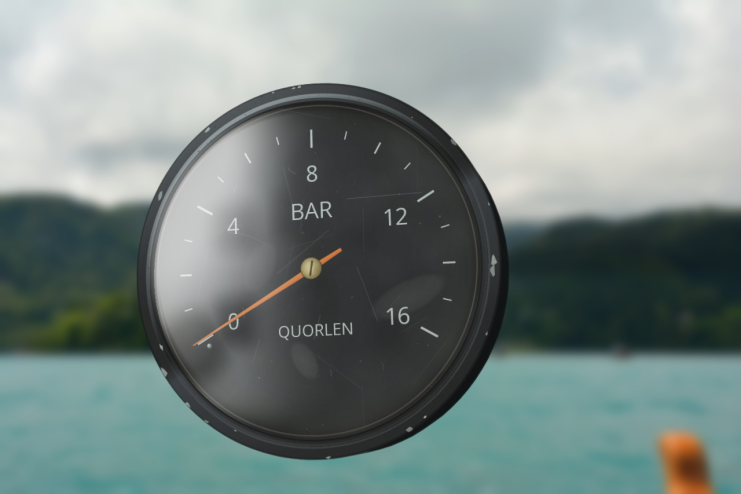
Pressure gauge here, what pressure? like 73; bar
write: 0; bar
